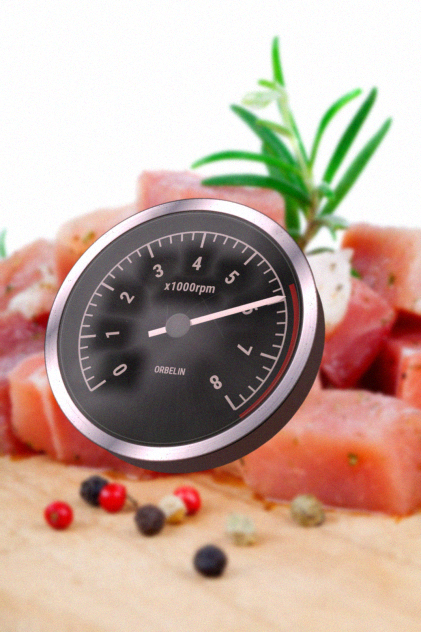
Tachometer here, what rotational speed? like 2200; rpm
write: 6000; rpm
